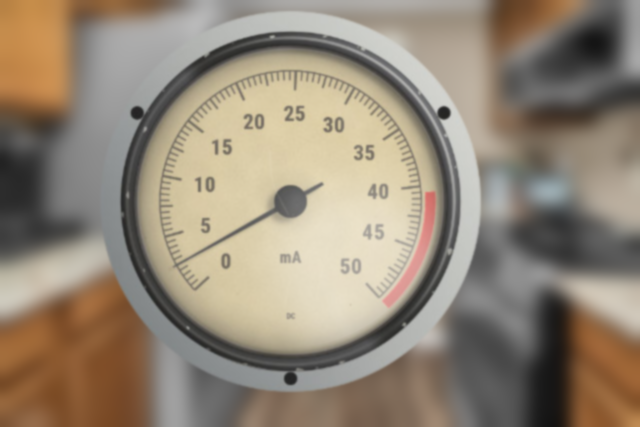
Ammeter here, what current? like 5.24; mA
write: 2.5; mA
